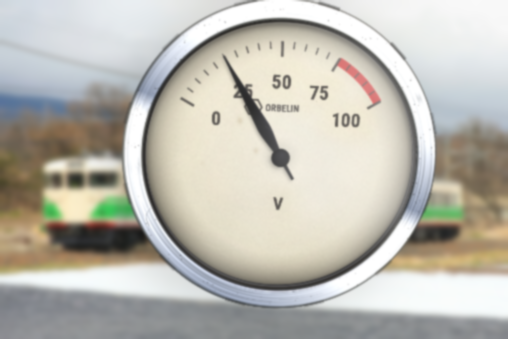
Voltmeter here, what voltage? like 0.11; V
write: 25; V
